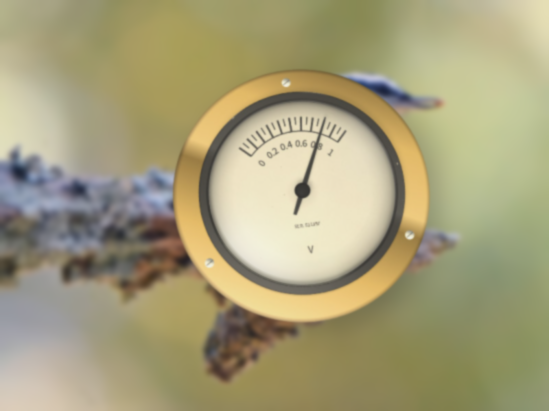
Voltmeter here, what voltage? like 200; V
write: 0.8; V
